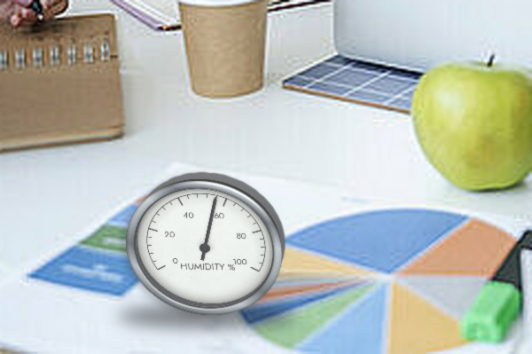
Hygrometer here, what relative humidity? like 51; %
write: 56; %
